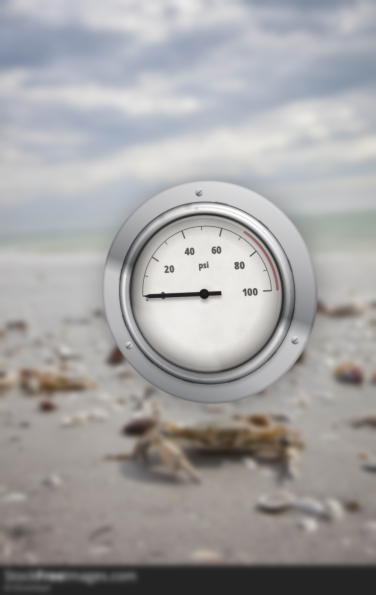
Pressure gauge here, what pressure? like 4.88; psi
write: 0; psi
